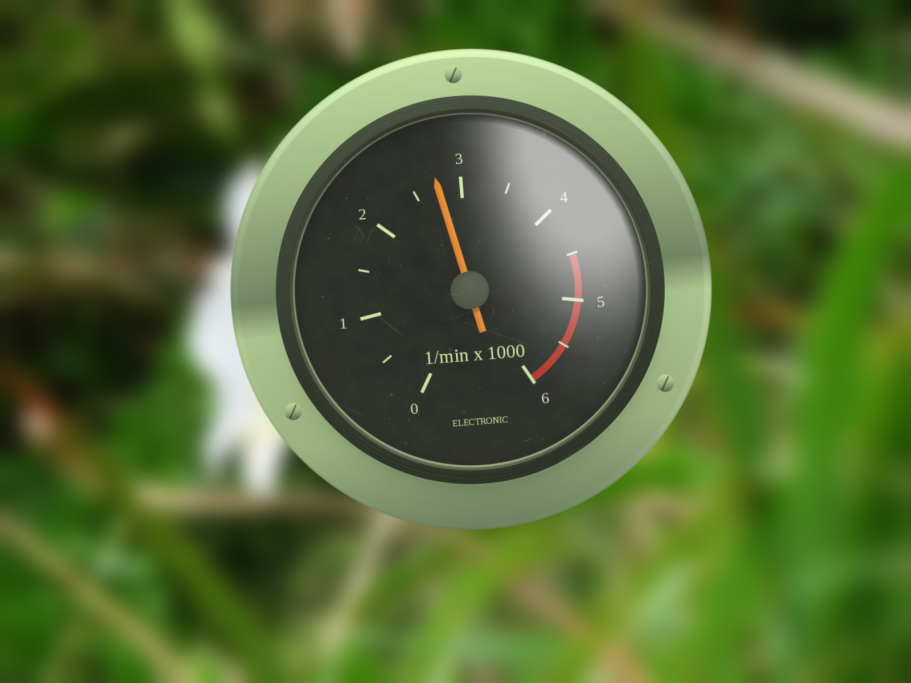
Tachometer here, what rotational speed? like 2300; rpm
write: 2750; rpm
